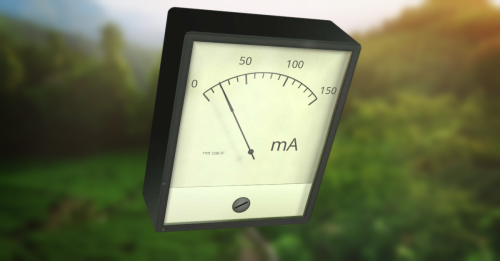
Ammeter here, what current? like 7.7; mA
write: 20; mA
